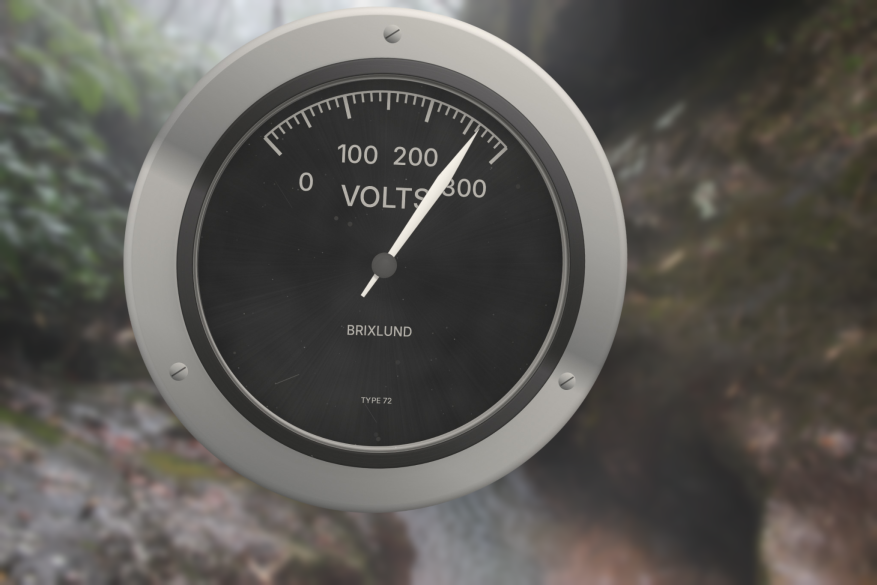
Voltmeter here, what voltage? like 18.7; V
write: 260; V
